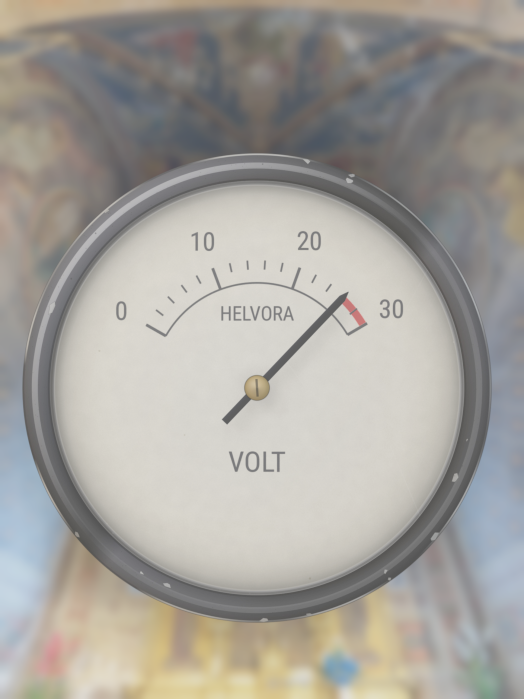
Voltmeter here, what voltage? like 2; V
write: 26; V
